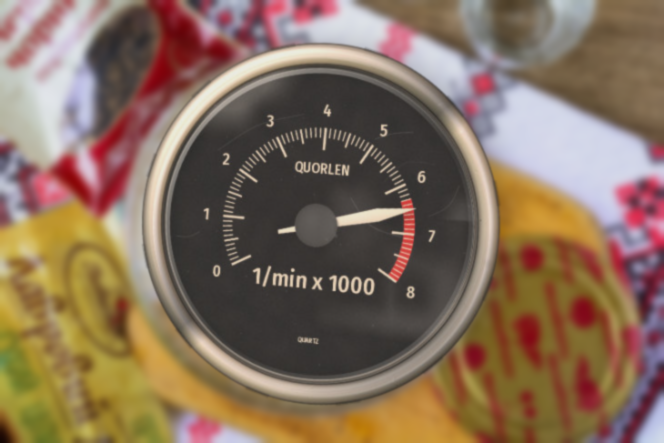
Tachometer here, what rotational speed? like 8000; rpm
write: 6500; rpm
